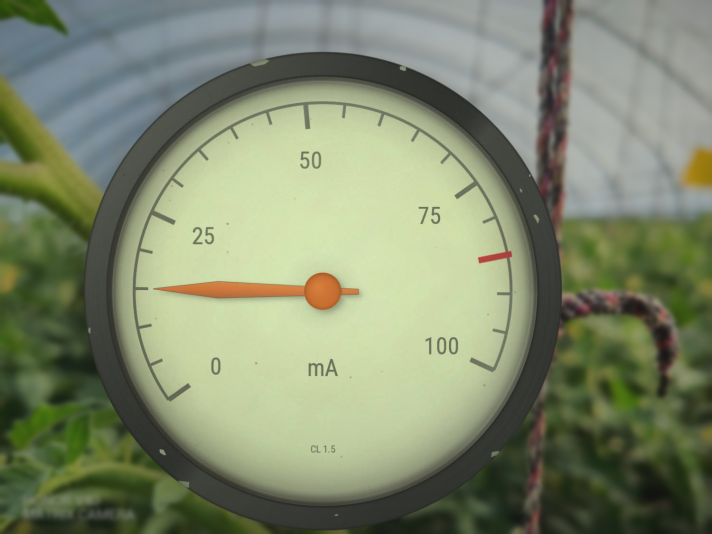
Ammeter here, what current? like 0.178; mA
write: 15; mA
